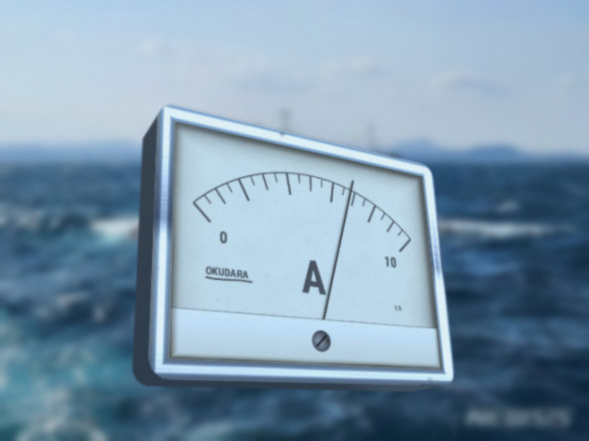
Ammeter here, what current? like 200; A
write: 6.75; A
